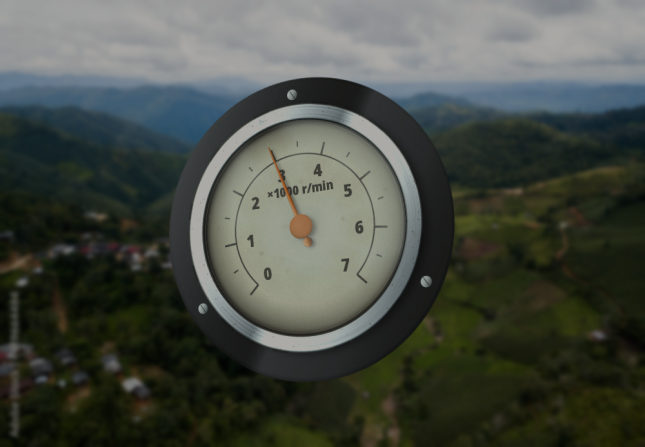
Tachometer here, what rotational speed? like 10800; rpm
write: 3000; rpm
